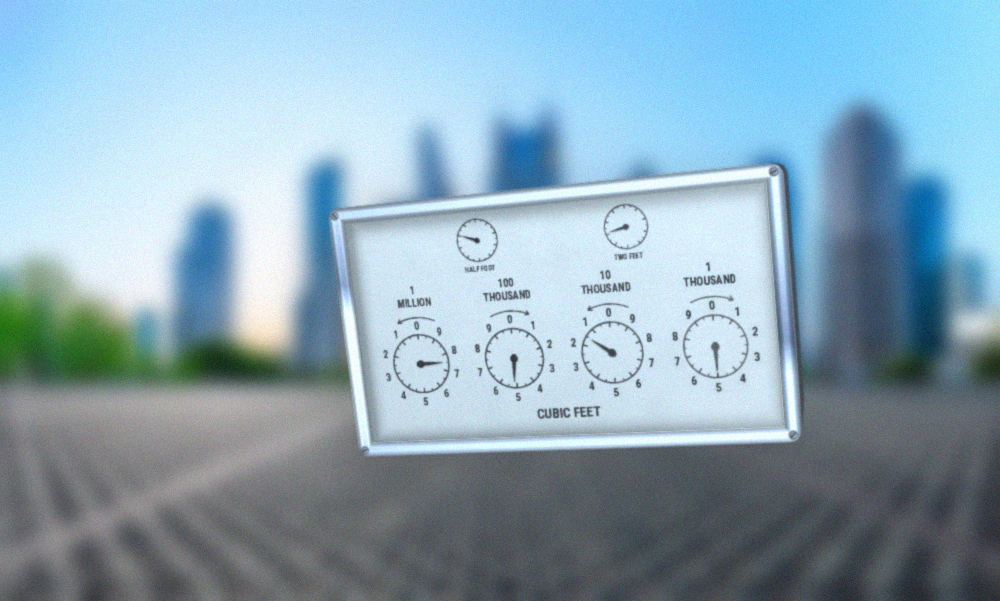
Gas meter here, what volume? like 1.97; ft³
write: 751500; ft³
